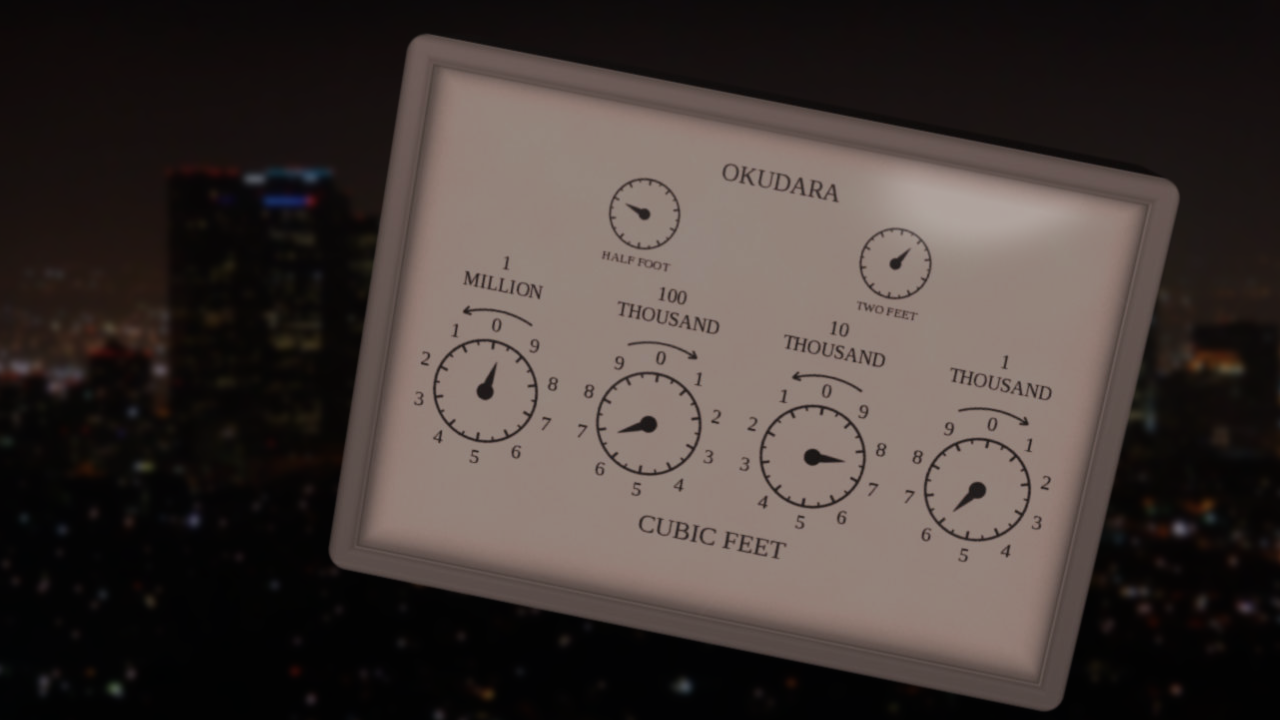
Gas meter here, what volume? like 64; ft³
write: 967600; ft³
